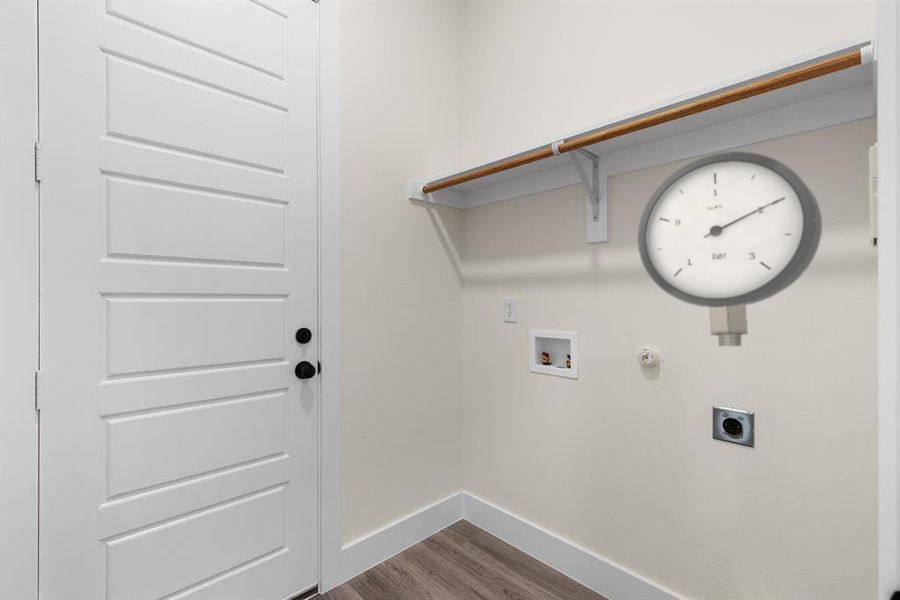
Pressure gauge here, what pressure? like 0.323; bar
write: 2; bar
